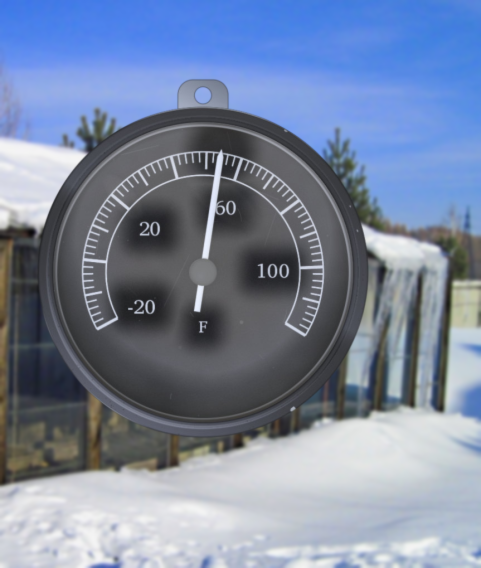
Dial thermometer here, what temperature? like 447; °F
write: 54; °F
